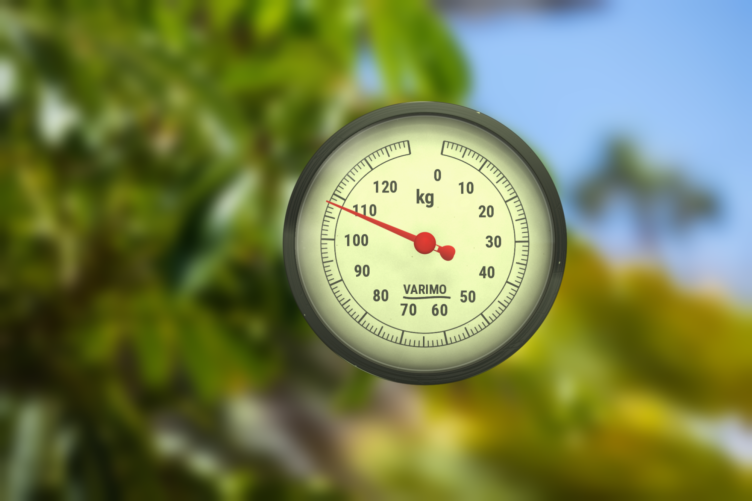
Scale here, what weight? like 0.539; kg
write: 108; kg
